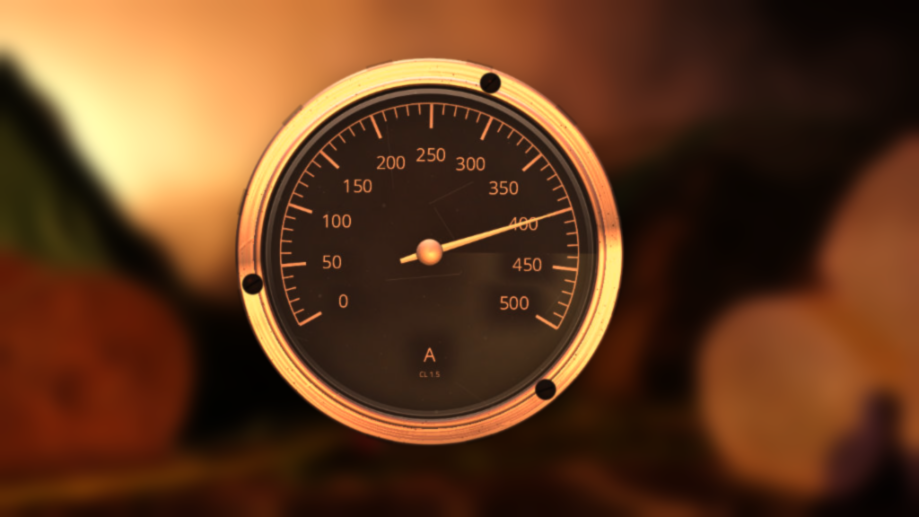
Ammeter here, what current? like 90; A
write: 400; A
